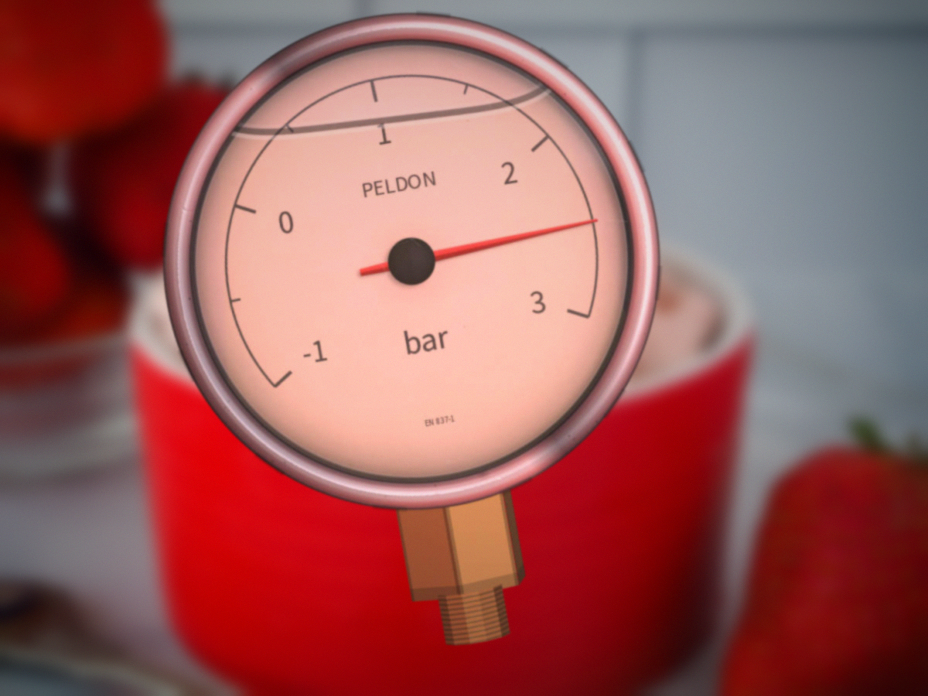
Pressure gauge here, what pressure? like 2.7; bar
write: 2.5; bar
